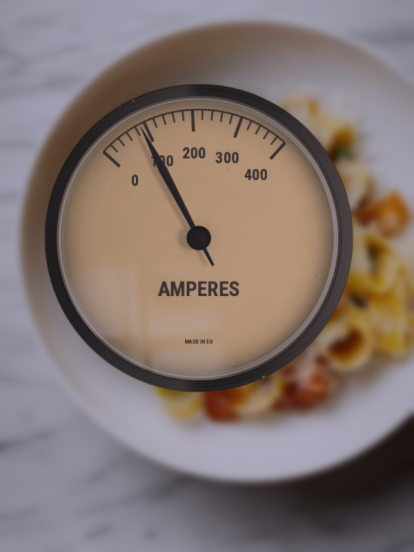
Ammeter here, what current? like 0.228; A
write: 90; A
